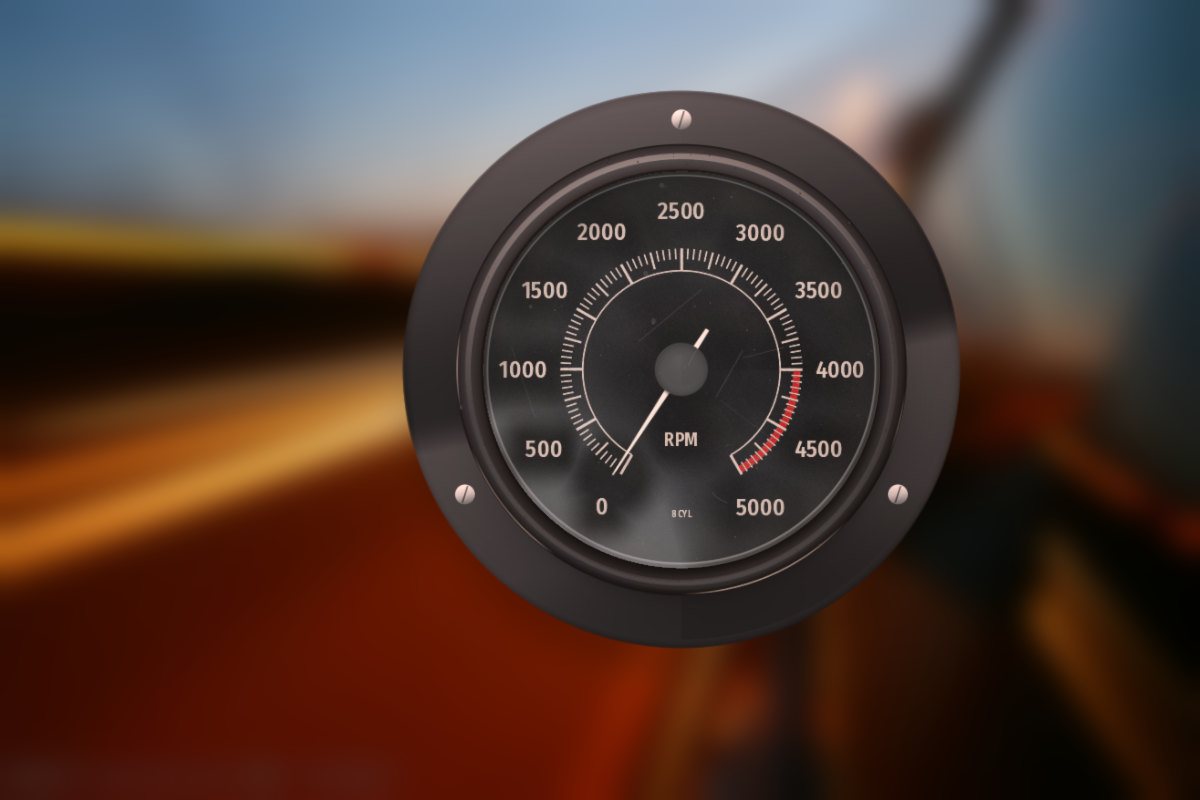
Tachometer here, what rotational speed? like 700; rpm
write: 50; rpm
